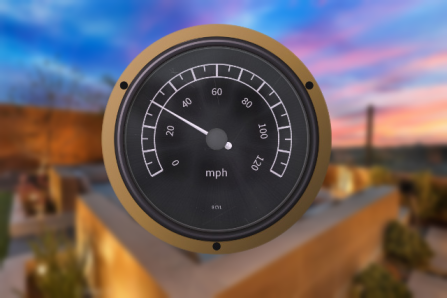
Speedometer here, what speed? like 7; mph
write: 30; mph
